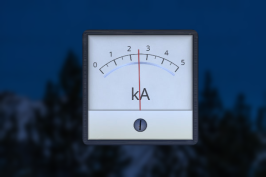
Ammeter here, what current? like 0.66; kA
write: 2.5; kA
